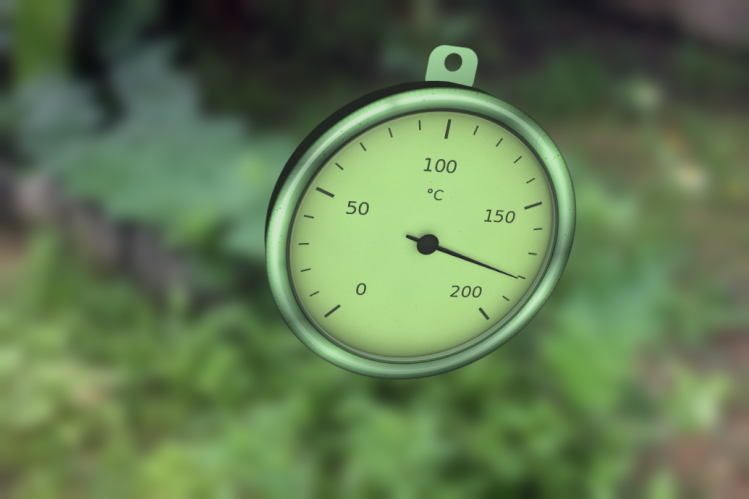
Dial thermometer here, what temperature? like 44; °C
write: 180; °C
